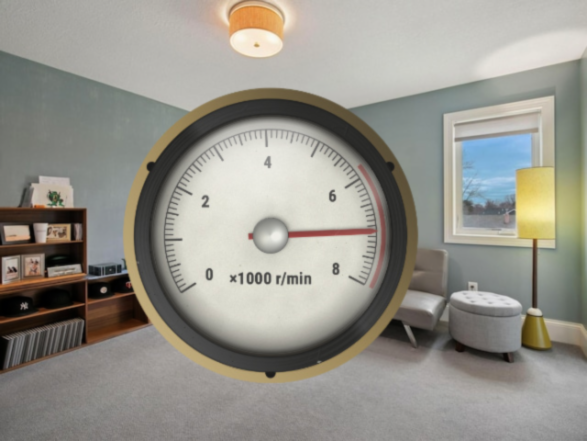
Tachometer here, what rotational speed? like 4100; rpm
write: 7000; rpm
